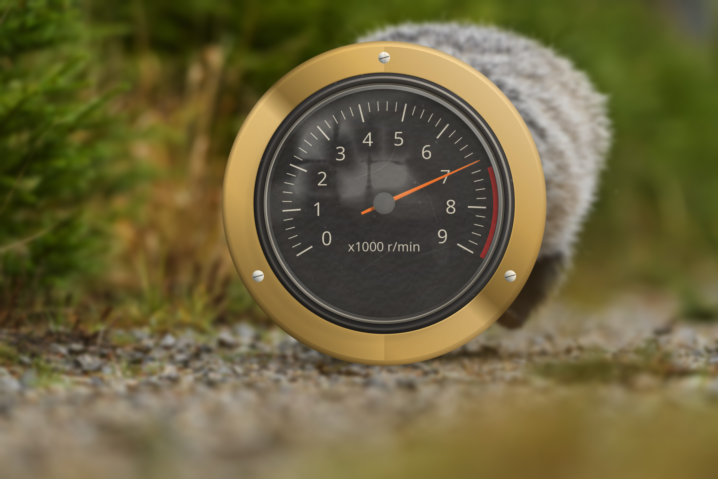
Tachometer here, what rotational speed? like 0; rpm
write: 7000; rpm
